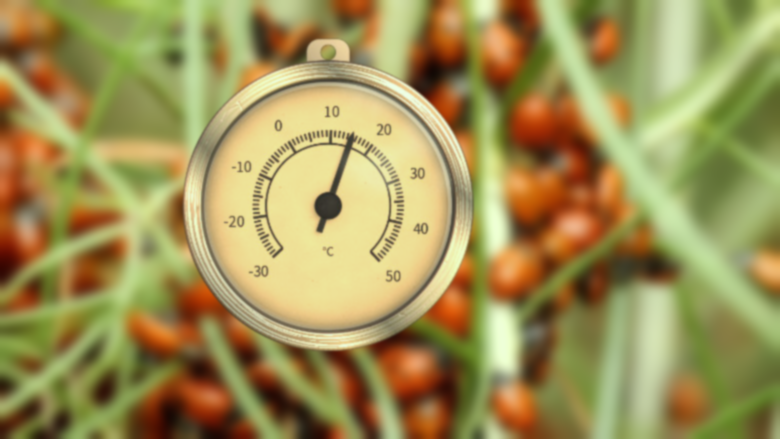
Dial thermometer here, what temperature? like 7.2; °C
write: 15; °C
